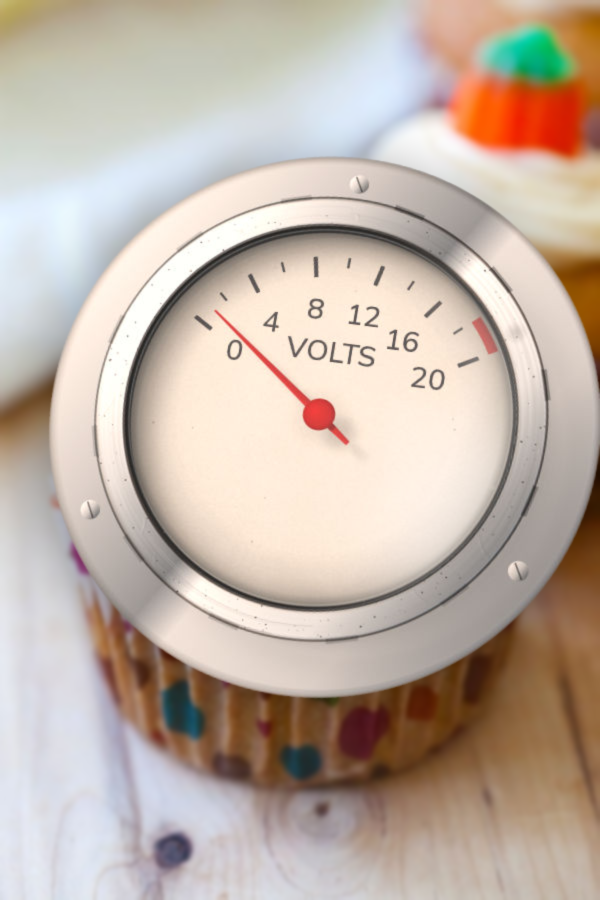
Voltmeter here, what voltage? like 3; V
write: 1; V
